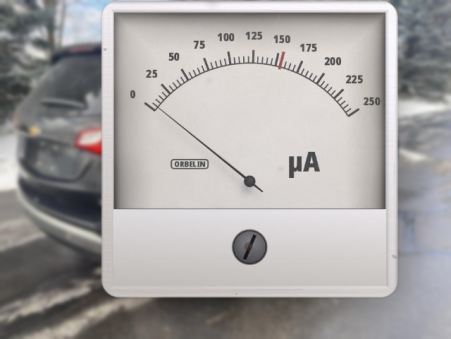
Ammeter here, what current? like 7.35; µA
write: 5; µA
